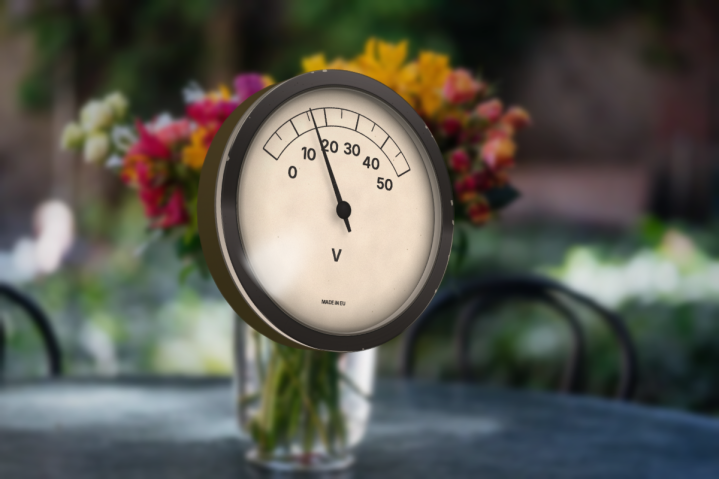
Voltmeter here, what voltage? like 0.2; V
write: 15; V
